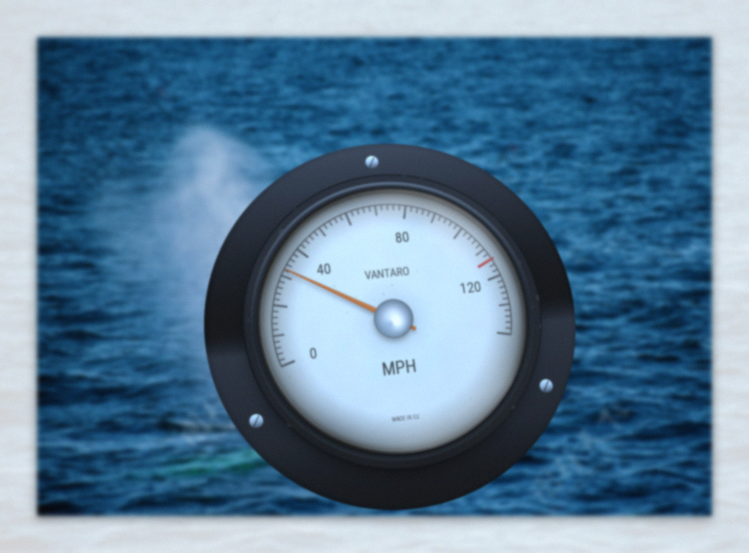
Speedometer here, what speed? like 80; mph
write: 32; mph
